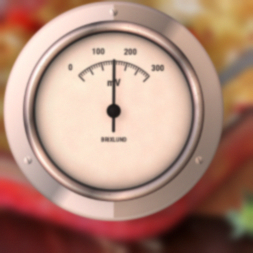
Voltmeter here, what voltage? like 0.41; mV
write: 150; mV
